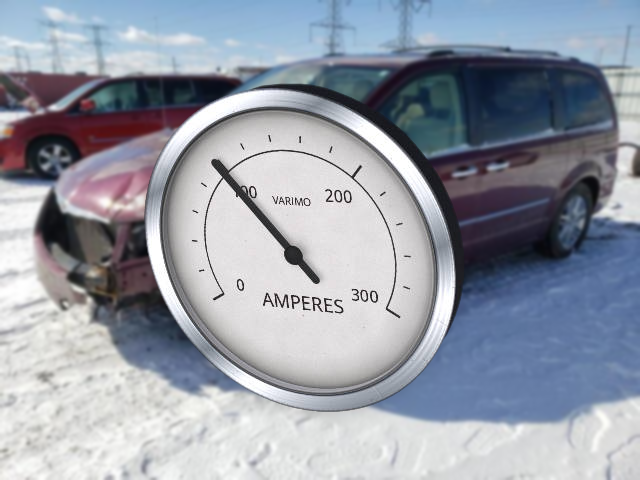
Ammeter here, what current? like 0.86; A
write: 100; A
